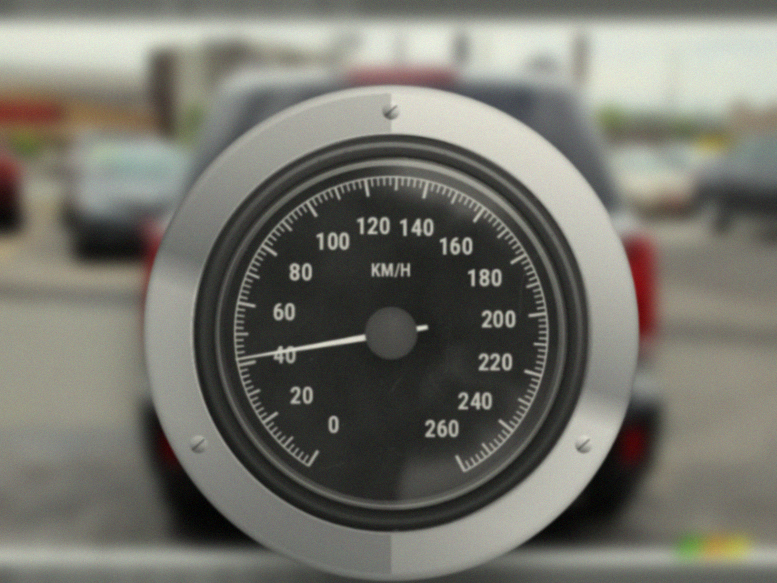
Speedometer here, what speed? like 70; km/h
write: 42; km/h
